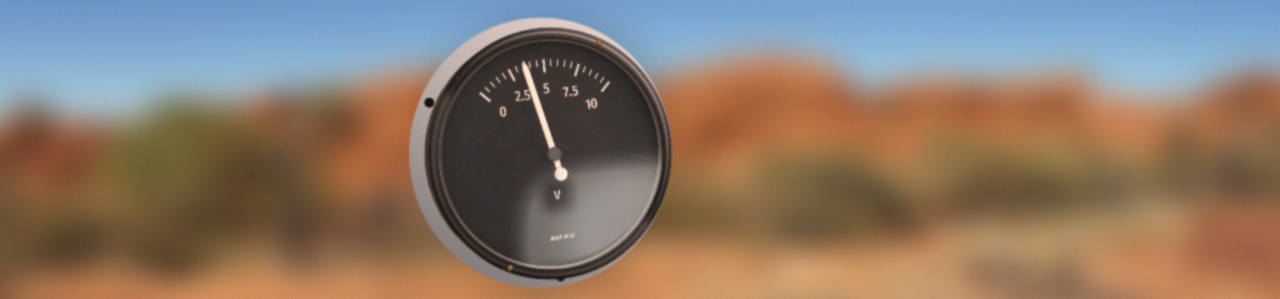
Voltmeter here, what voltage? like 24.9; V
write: 3.5; V
